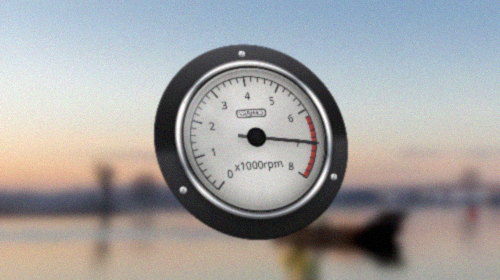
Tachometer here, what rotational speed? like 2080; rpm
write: 7000; rpm
